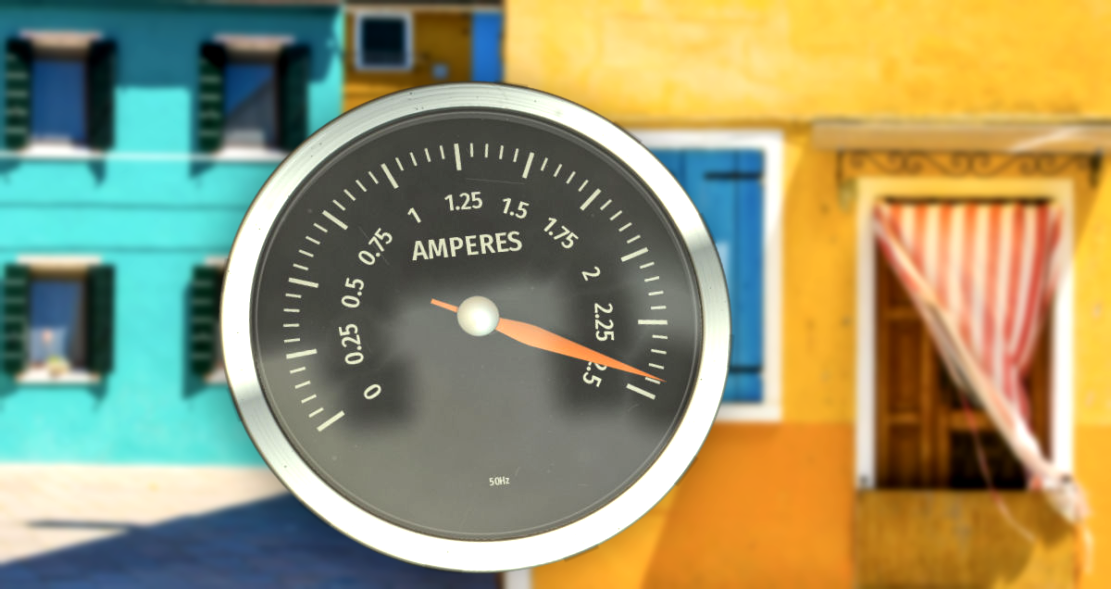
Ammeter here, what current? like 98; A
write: 2.45; A
